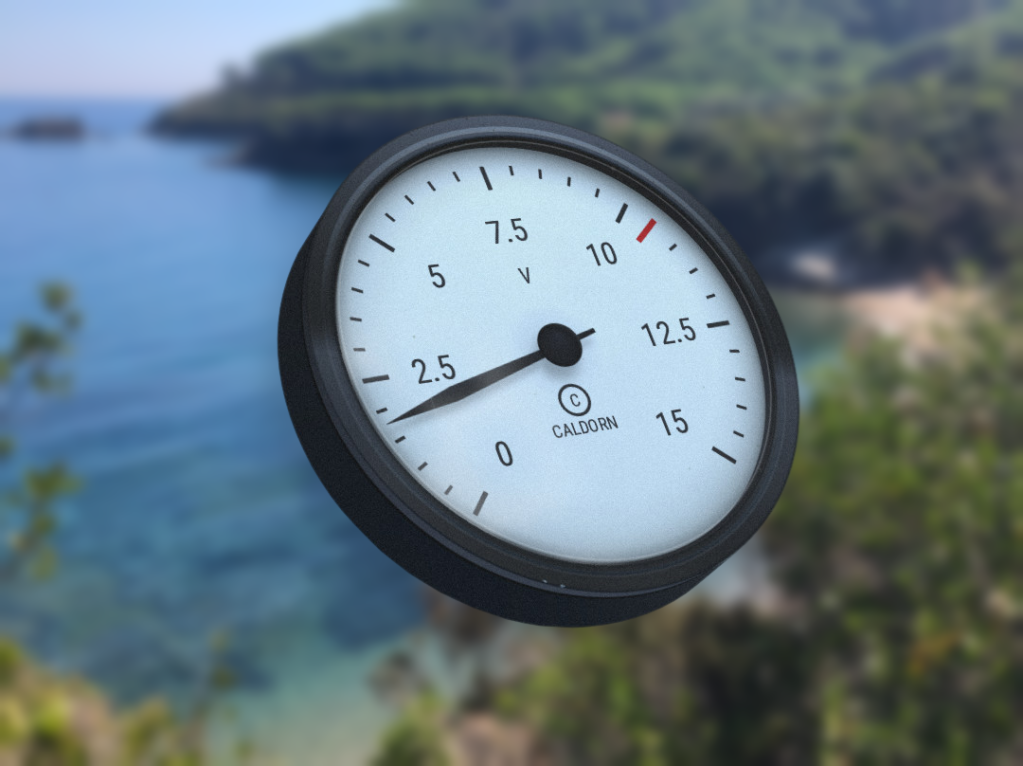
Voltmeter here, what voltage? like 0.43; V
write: 1.75; V
